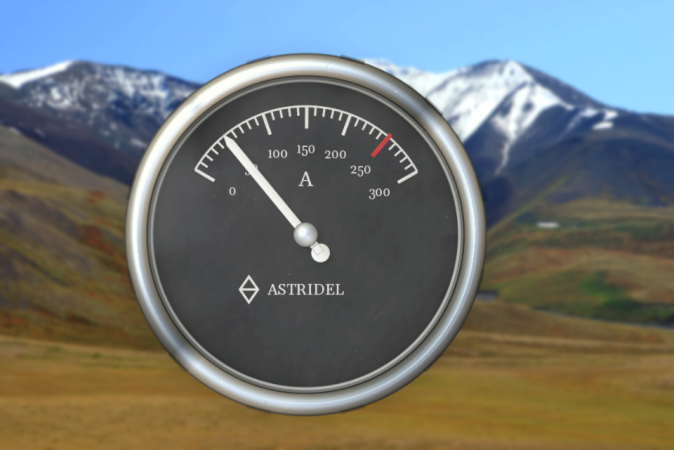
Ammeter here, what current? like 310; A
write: 50; A
